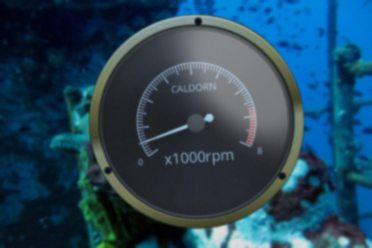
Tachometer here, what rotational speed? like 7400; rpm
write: 500; rpm
